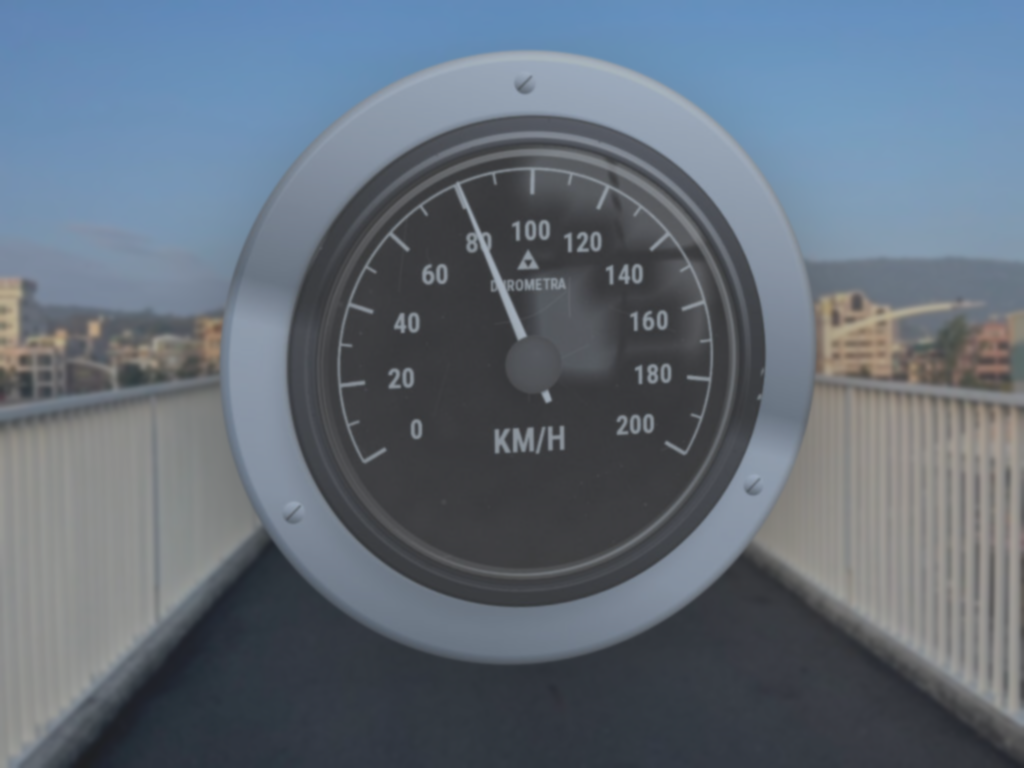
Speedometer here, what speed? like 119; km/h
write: 80; km/h
